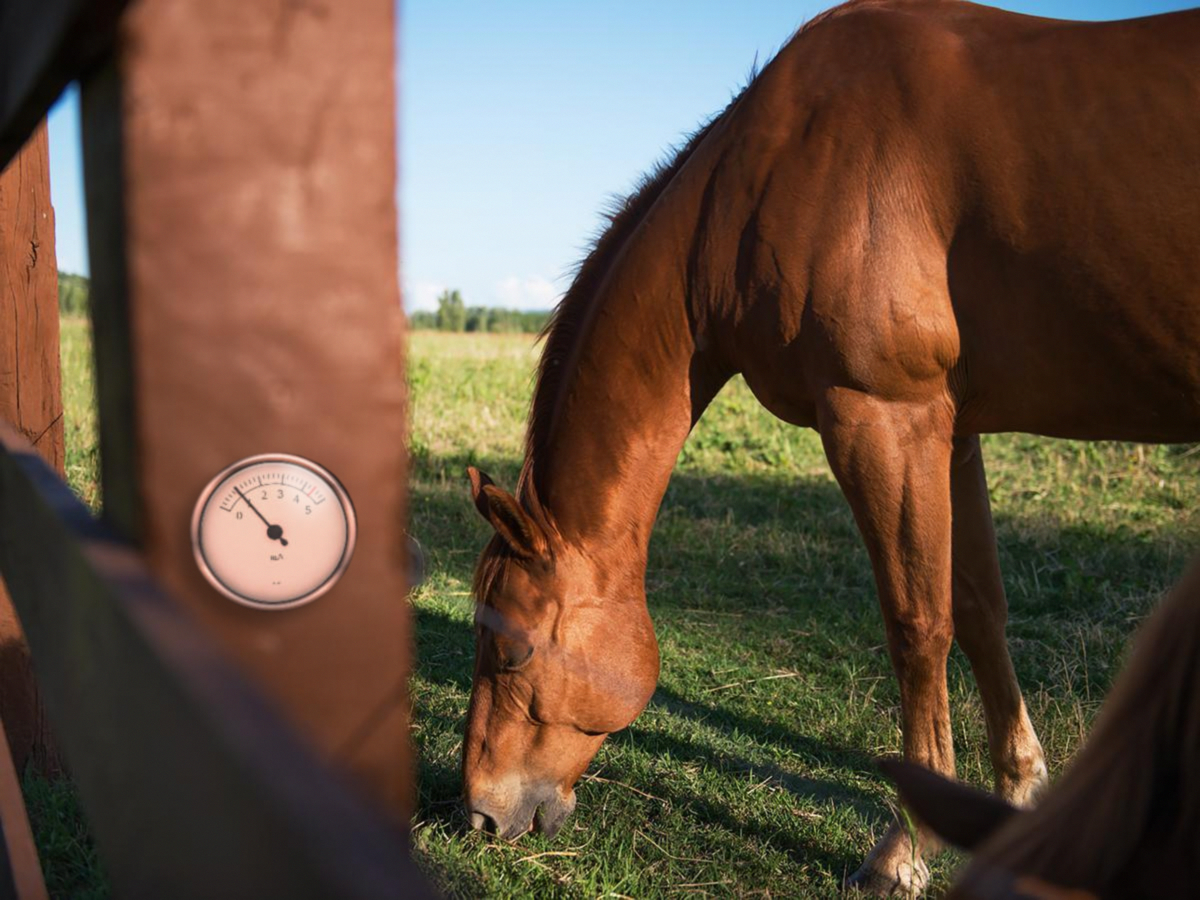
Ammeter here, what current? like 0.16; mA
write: 1; mA
